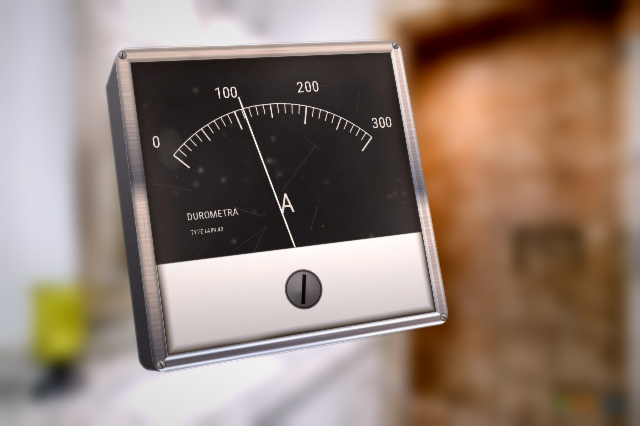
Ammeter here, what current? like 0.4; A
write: 110; A
